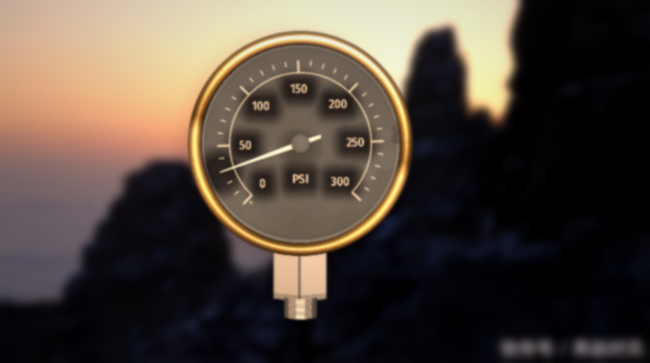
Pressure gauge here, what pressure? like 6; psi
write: 30; psi
